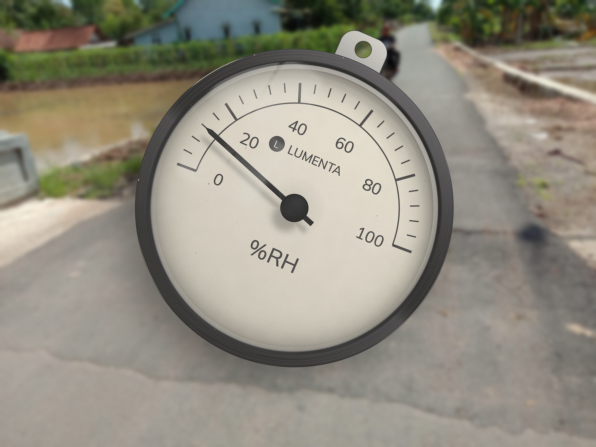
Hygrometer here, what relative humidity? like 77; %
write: 12; %
